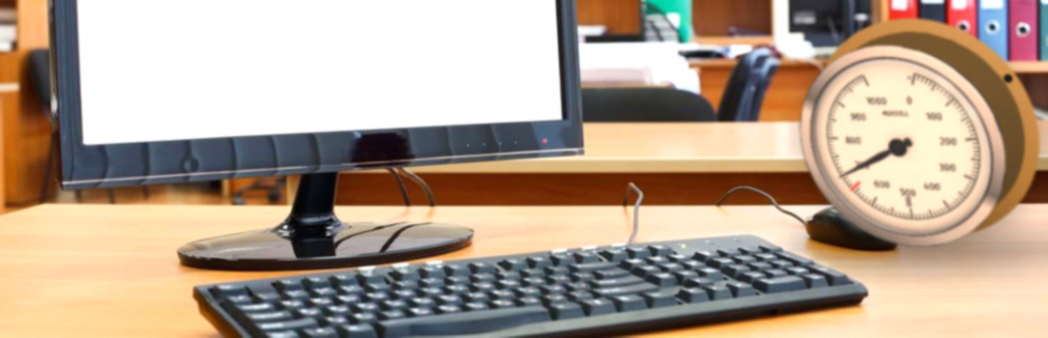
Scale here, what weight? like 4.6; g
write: 700; g
